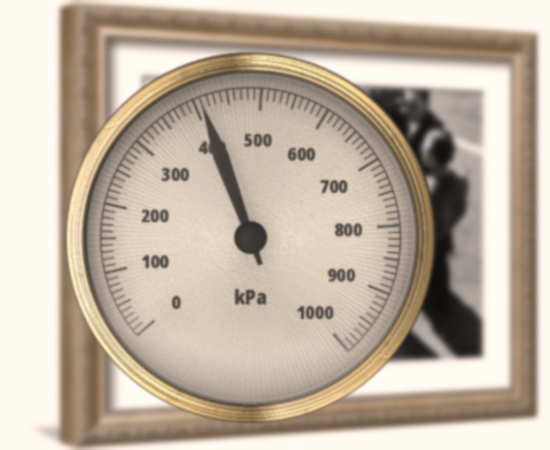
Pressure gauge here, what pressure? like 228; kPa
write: 410; kPa
